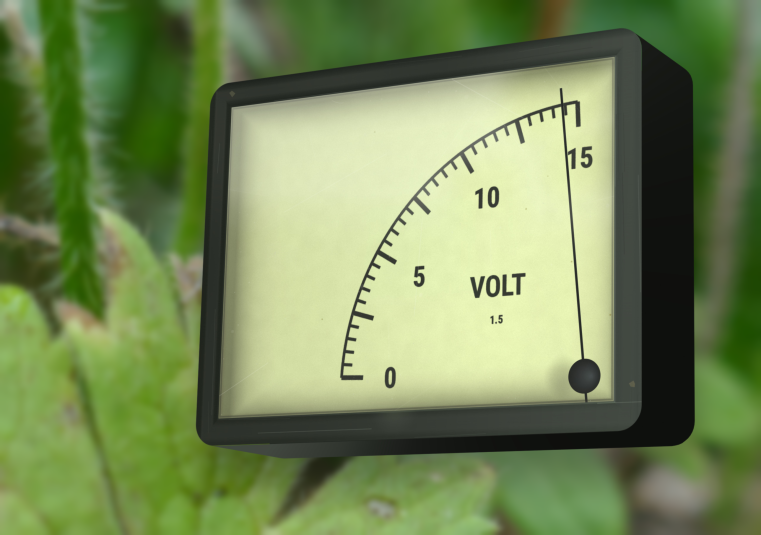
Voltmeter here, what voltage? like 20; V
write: 14.5; V
